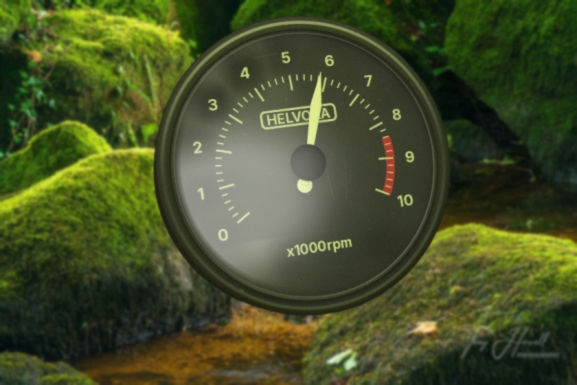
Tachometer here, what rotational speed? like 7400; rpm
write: 5800; rpm
